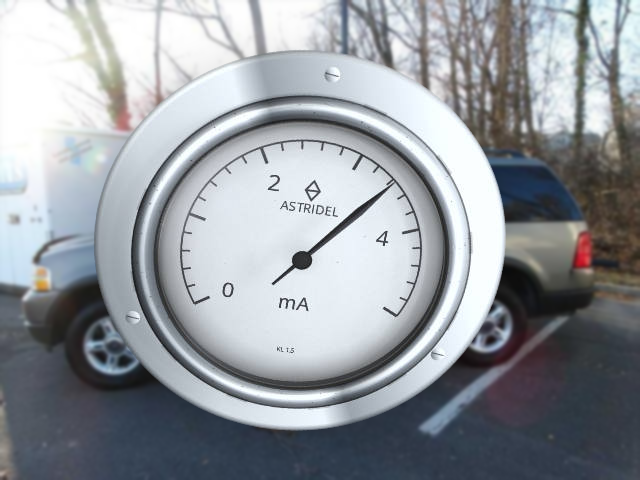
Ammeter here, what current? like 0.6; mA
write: 3.4; mA
